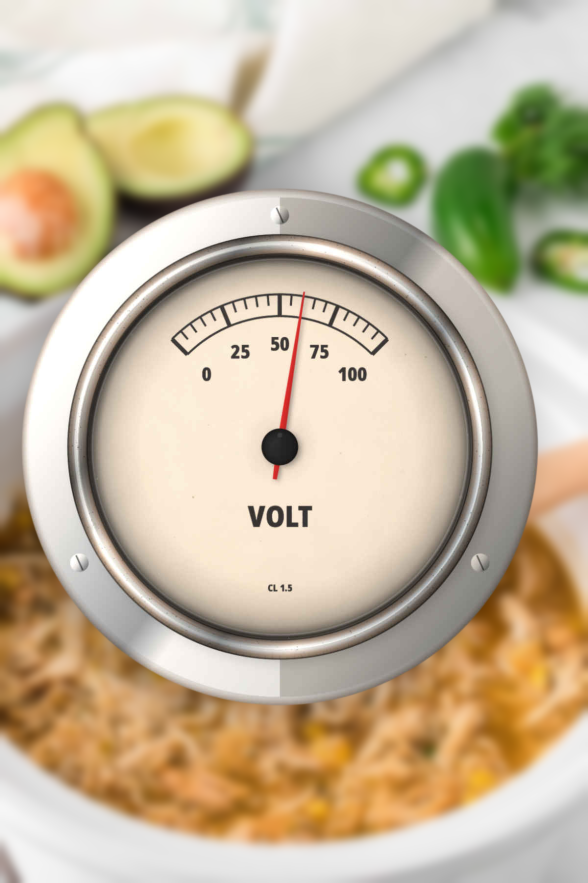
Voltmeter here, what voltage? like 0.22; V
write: 60; V
